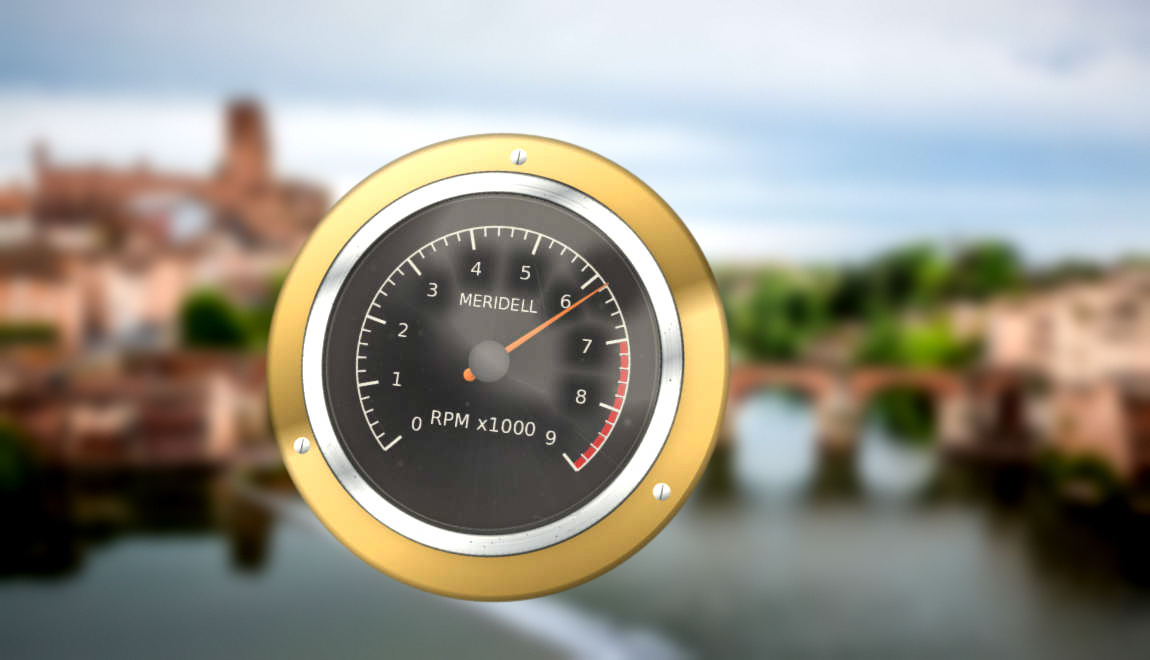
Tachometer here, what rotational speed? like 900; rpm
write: 6200; rpm
